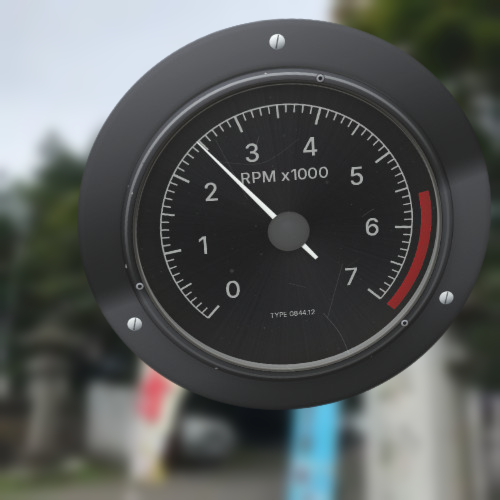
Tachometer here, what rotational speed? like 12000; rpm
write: 2500; rpm
